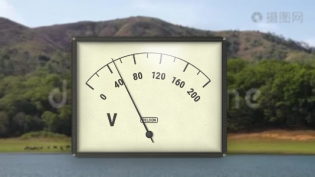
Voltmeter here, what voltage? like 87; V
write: 50; V
